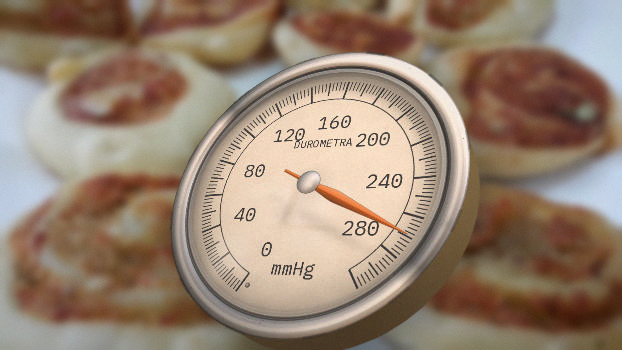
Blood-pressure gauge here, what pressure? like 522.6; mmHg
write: 270; mmHg
